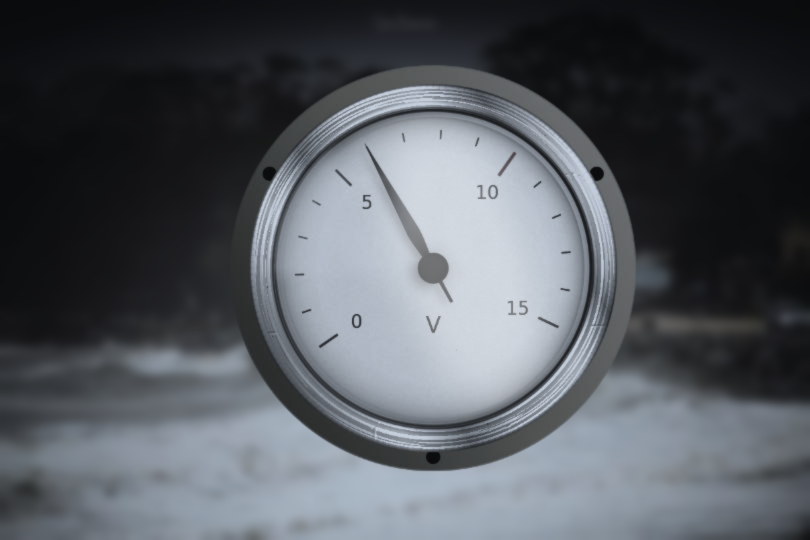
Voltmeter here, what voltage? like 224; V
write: 6; V
